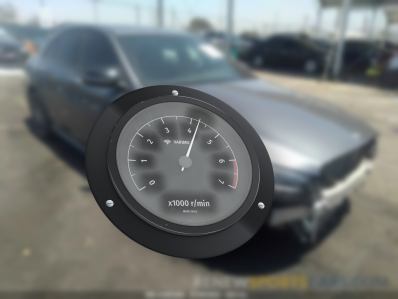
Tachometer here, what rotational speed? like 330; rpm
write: 4250; rpm
